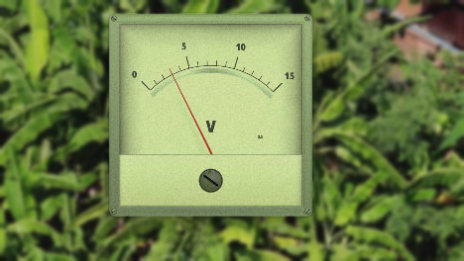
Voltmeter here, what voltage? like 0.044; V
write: 3; V
